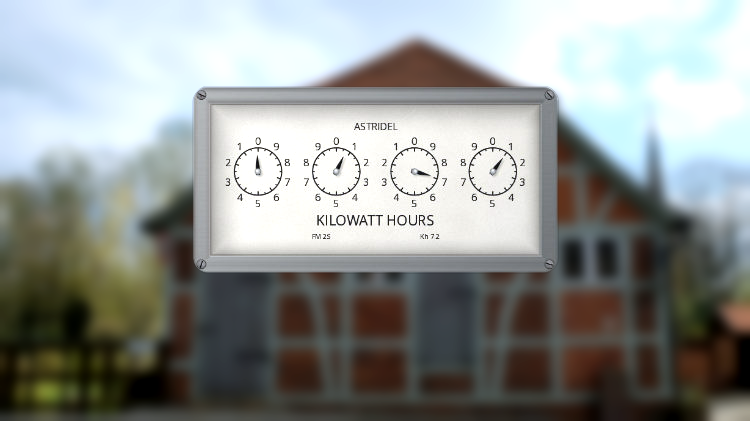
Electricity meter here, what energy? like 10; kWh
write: 71; kWh
